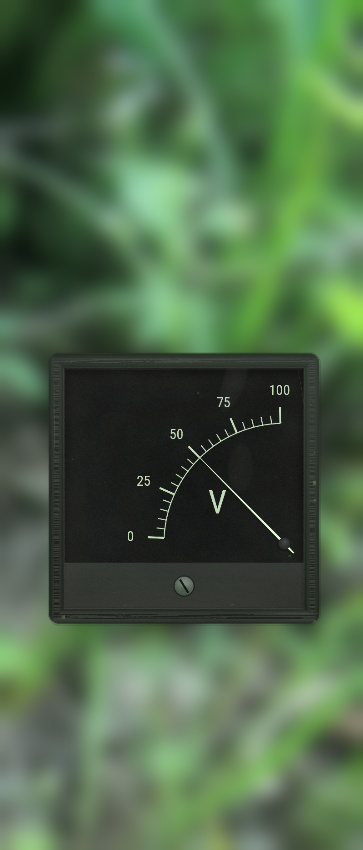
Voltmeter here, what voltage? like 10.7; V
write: 50; V
